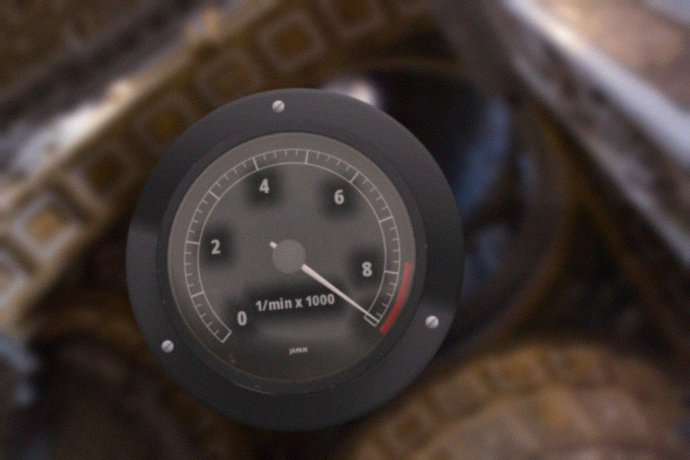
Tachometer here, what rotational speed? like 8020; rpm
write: 8900; rpm
